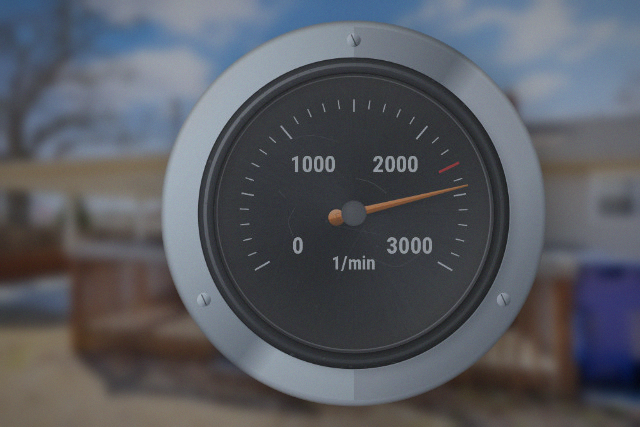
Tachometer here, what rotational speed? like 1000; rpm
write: 2450; rpm
